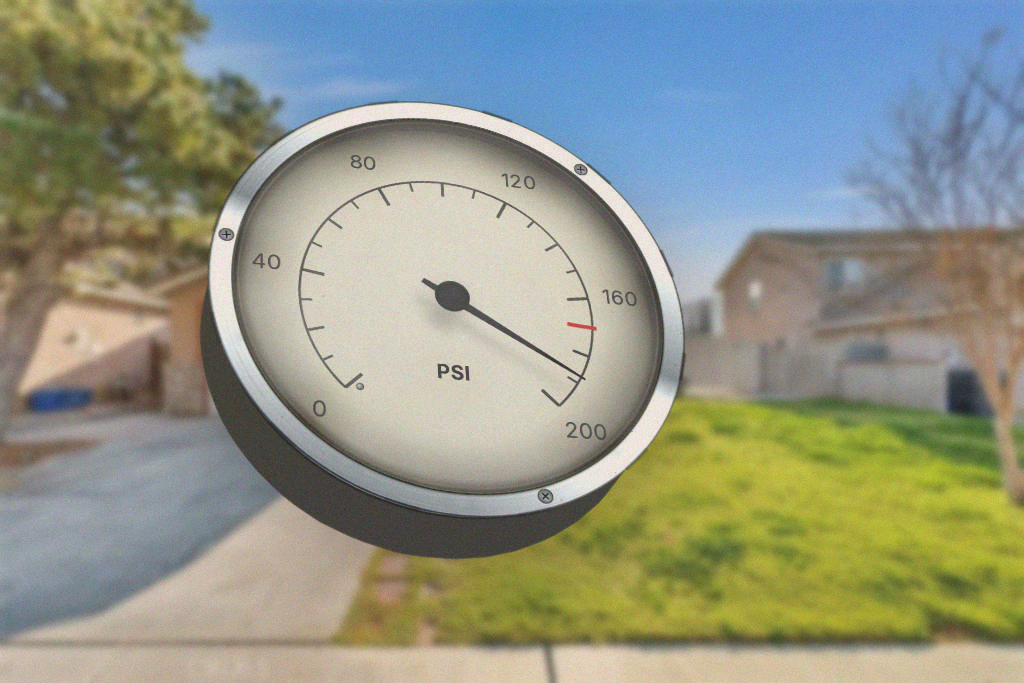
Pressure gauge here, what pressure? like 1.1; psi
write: 190; psi
